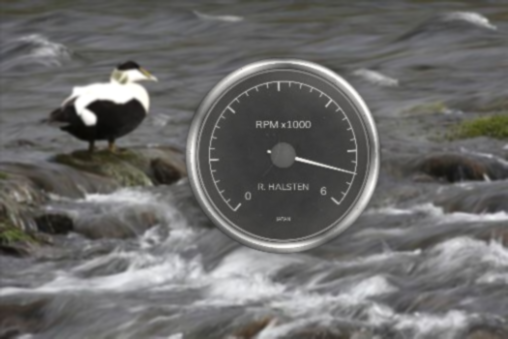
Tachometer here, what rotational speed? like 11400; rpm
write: 5400; rpm
